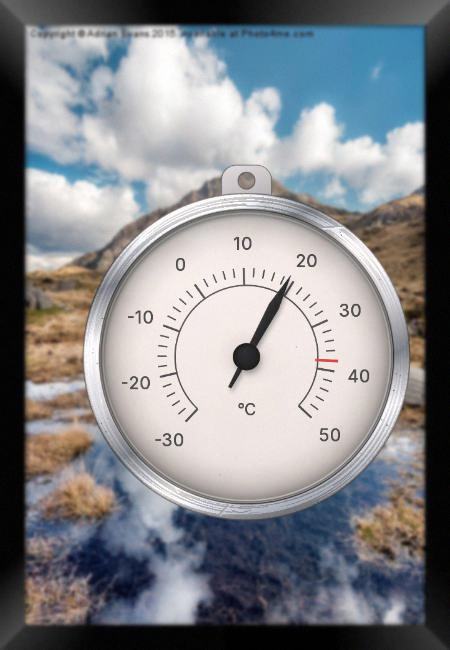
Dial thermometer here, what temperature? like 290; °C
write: 19; °C
